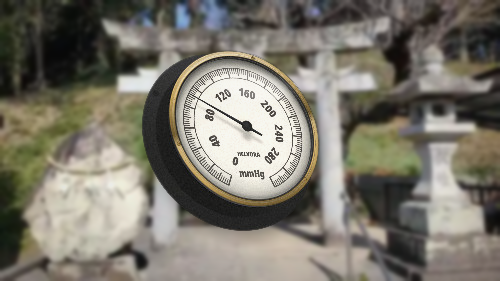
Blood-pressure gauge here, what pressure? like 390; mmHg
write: 90; mmHg
